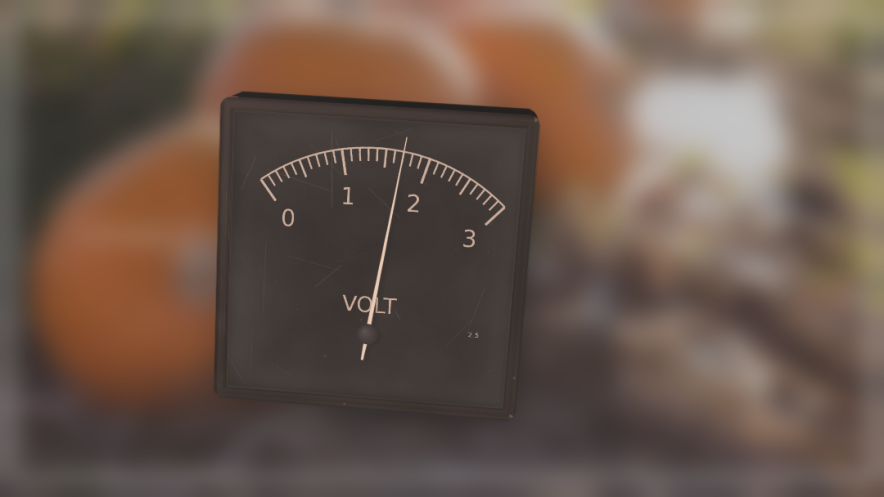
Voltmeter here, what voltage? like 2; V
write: 1.7; V
